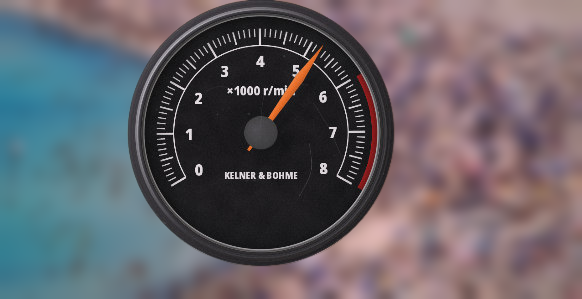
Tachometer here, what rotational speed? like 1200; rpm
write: 5200; rpm
